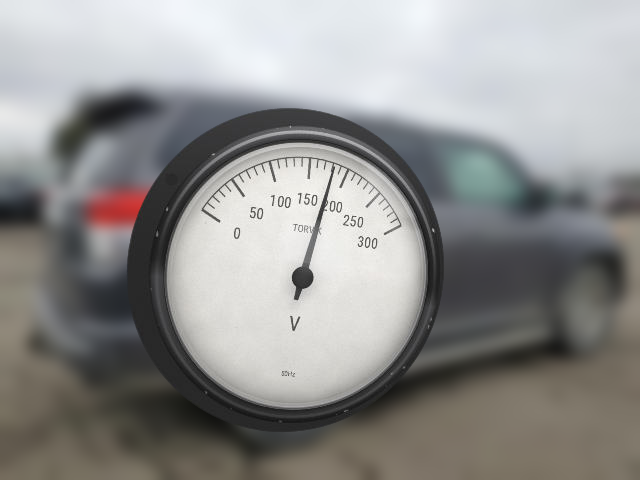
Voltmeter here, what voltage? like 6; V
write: 180; V
